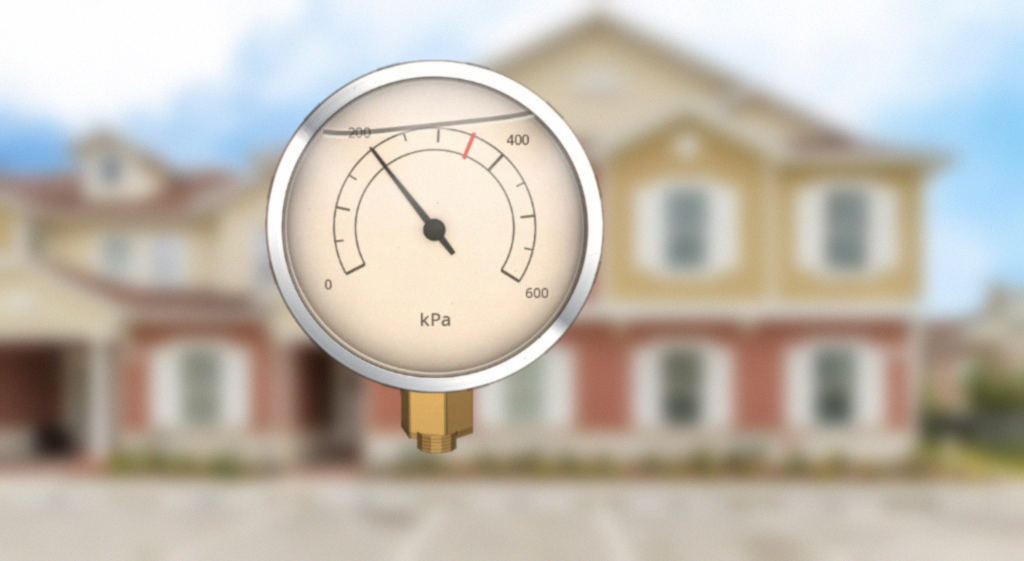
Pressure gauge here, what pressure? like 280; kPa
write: 200; kPa
